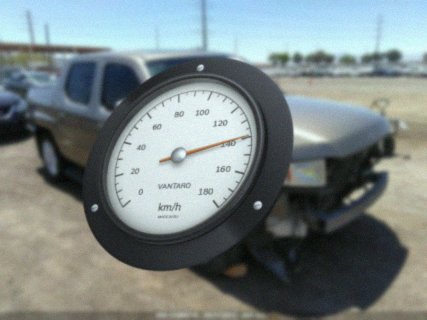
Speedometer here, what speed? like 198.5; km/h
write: 140; km/h
